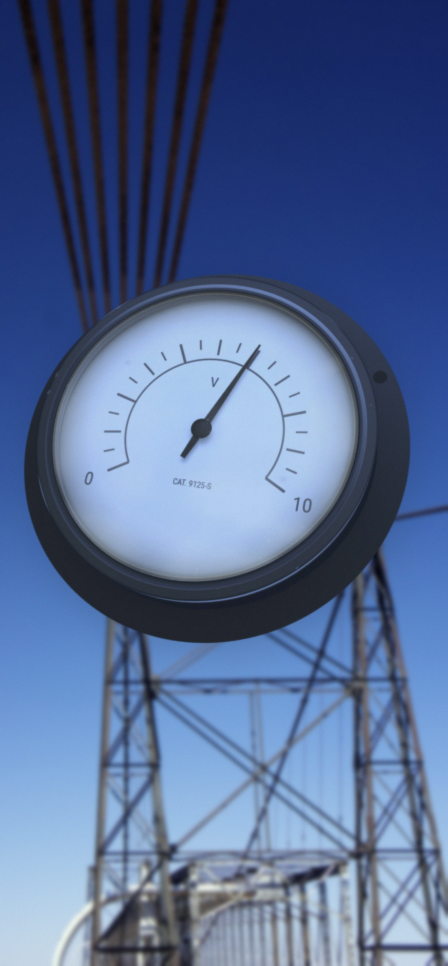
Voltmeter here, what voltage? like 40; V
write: 6; V
